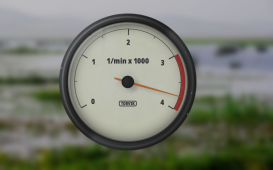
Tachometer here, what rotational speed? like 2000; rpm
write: 3750; rpm
